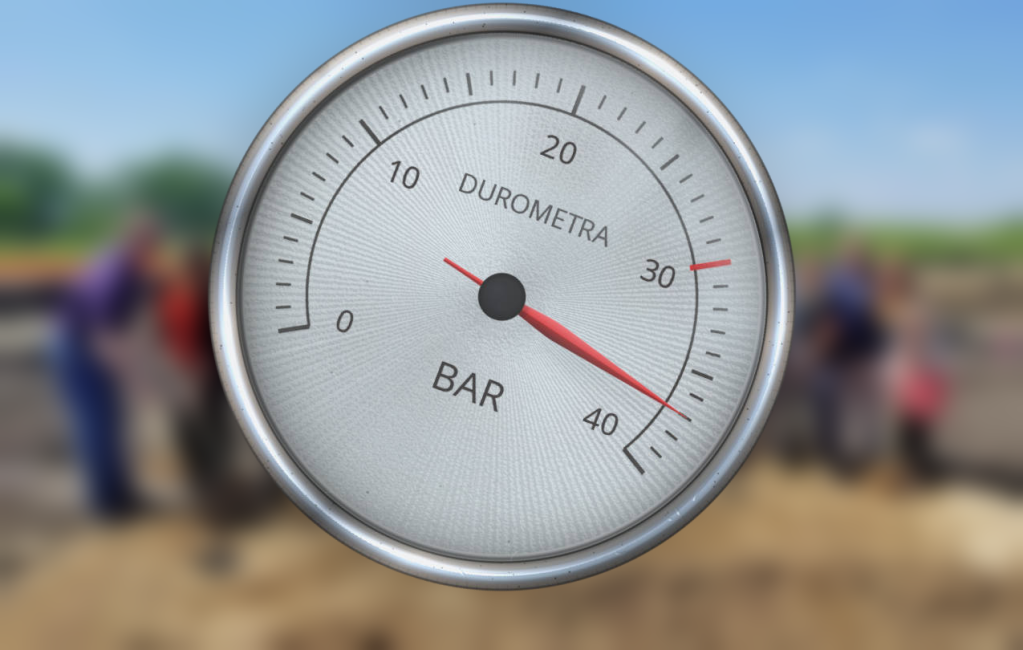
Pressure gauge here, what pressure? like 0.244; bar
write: 37; bar
